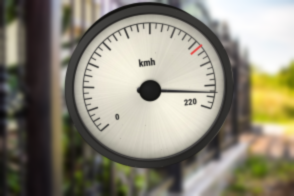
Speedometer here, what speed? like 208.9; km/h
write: 205; km/h
